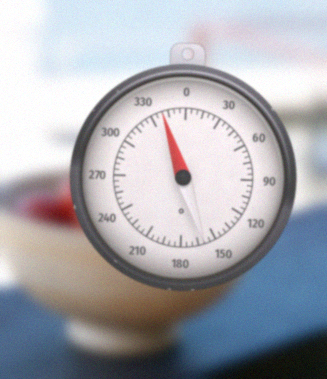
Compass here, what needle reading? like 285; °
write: 340; °
